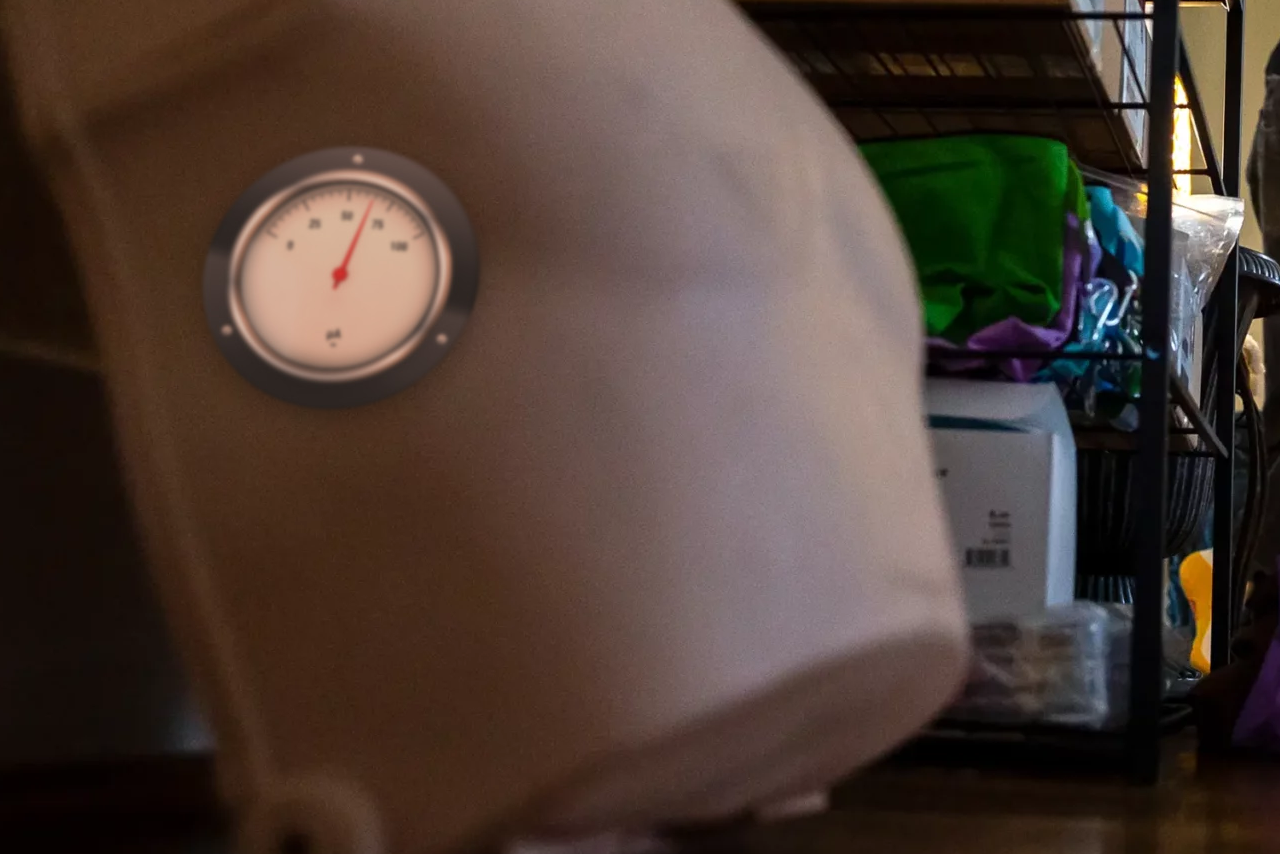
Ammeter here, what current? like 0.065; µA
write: 65; µA
